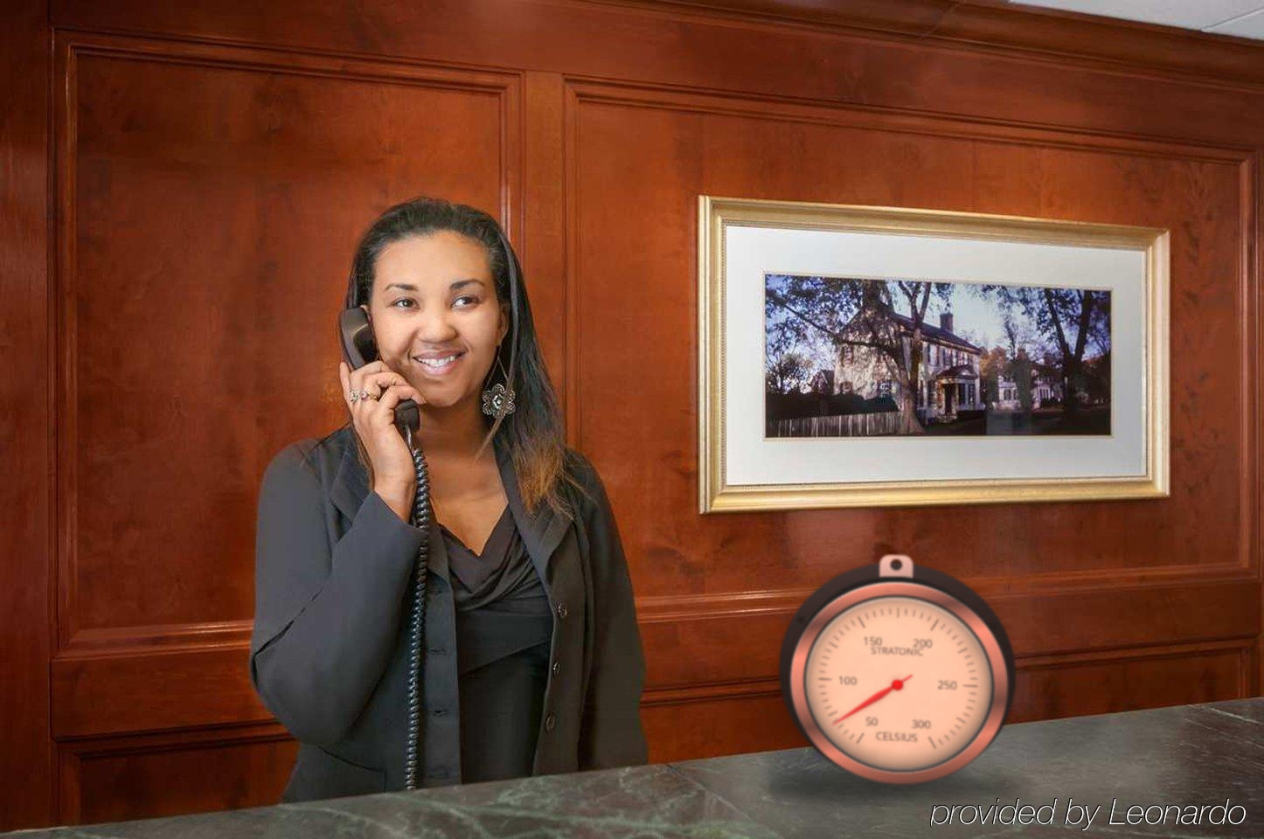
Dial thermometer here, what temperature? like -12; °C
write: 70; °C
